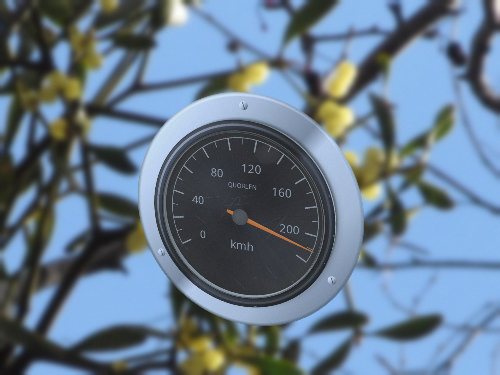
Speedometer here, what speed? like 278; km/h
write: 210; km/h
